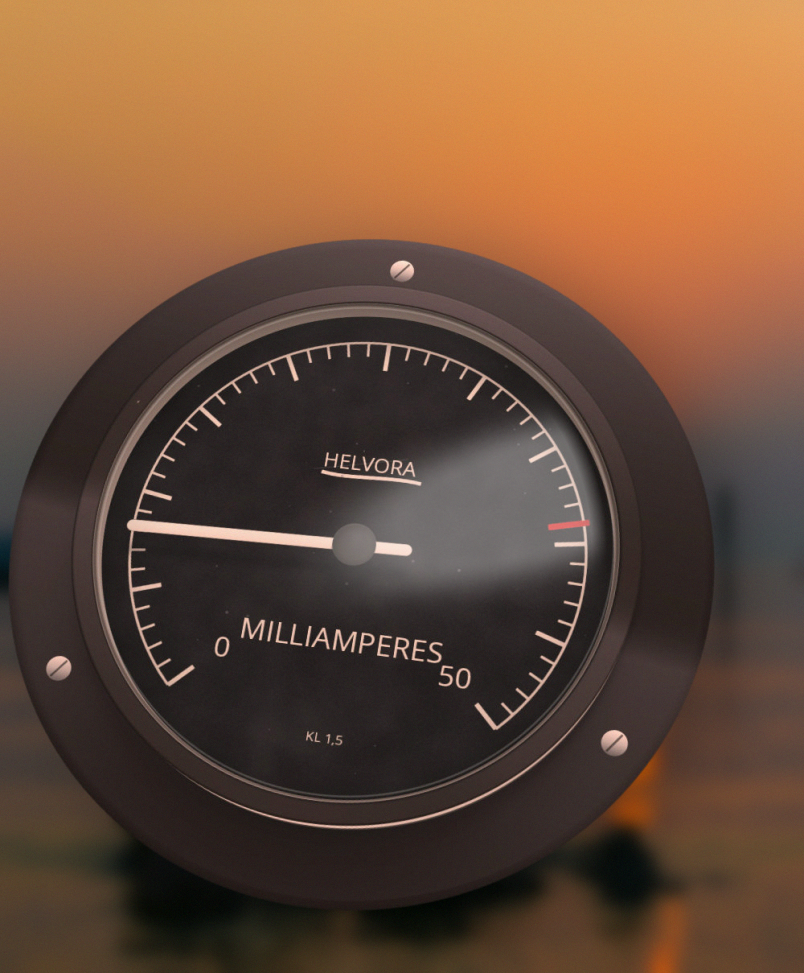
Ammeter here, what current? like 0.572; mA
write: 8; mA
